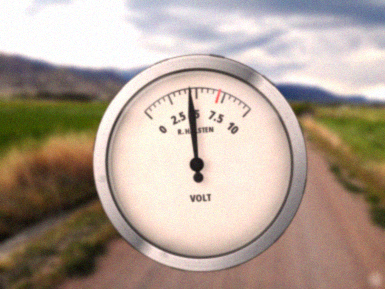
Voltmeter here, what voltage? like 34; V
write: 4.5; V
